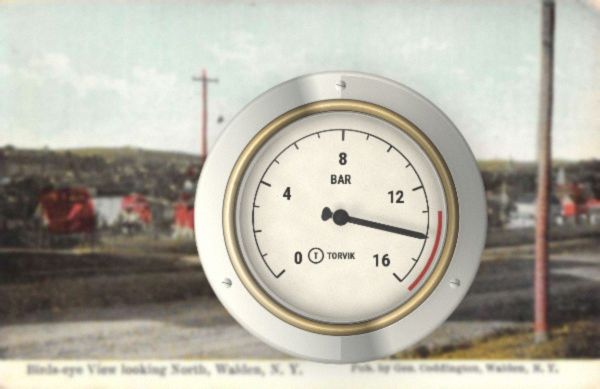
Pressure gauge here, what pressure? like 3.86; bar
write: 14; bar
